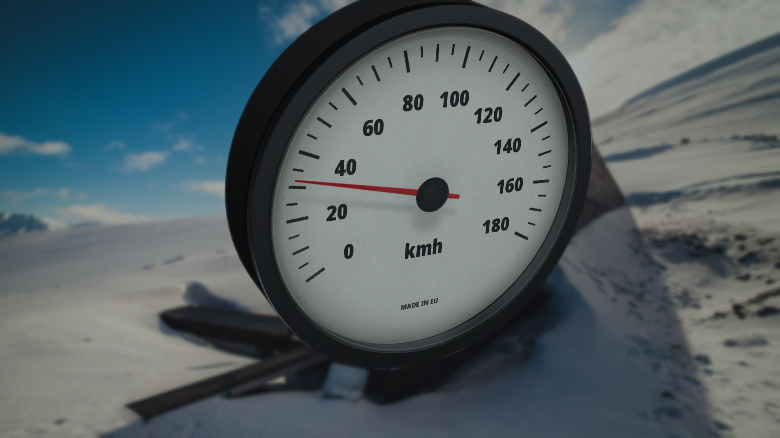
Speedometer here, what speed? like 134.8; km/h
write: 32.5; km/h
